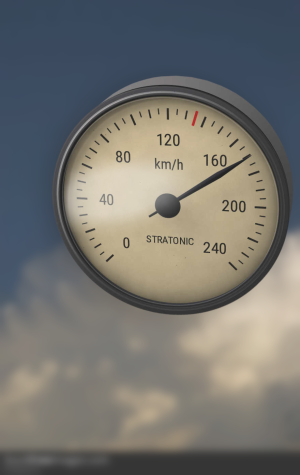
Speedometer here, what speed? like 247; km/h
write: 170; km/h
